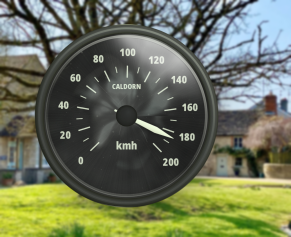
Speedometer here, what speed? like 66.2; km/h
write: 185; km/h
